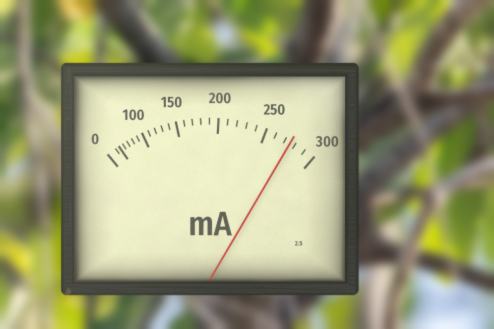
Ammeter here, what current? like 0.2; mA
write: 275; mA
